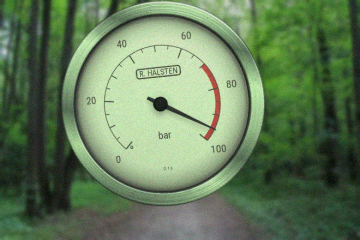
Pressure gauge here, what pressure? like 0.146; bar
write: 95; bar
